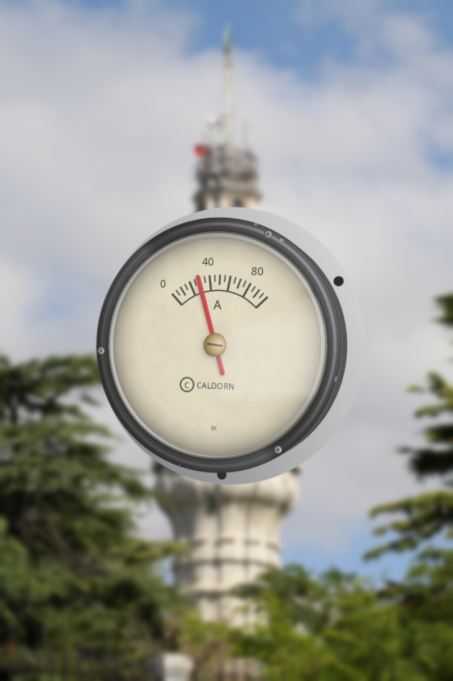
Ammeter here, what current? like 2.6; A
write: 30; A
